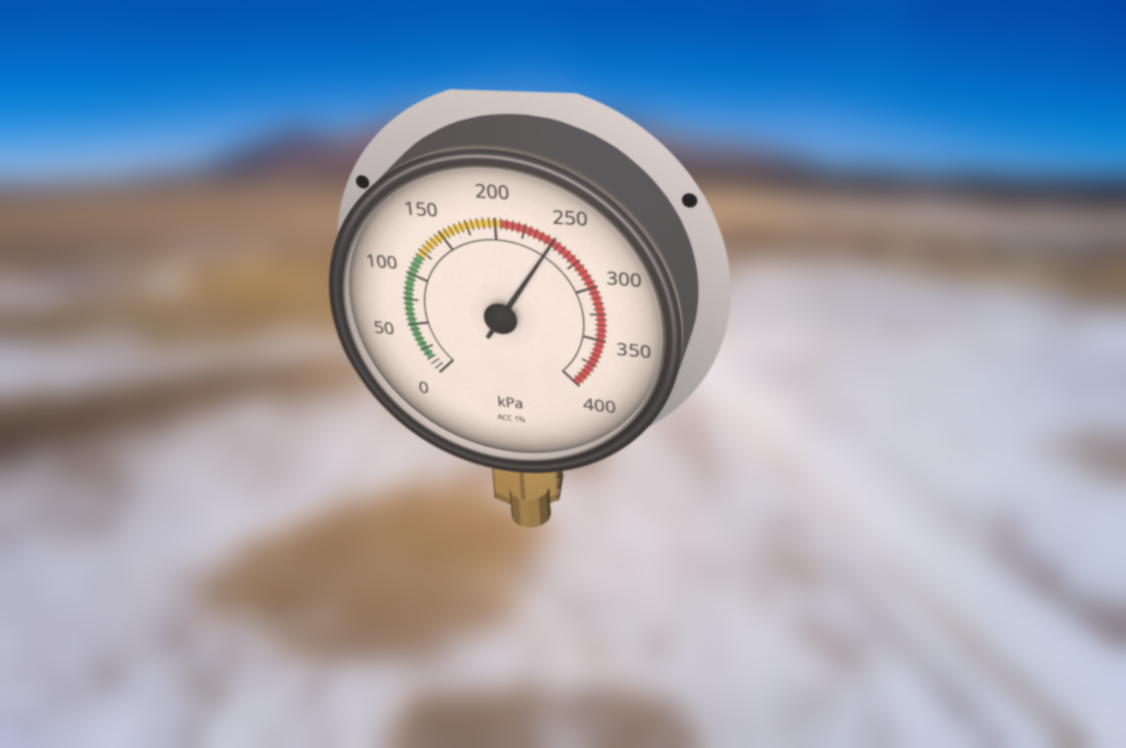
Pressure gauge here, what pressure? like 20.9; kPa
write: 250; kPa
